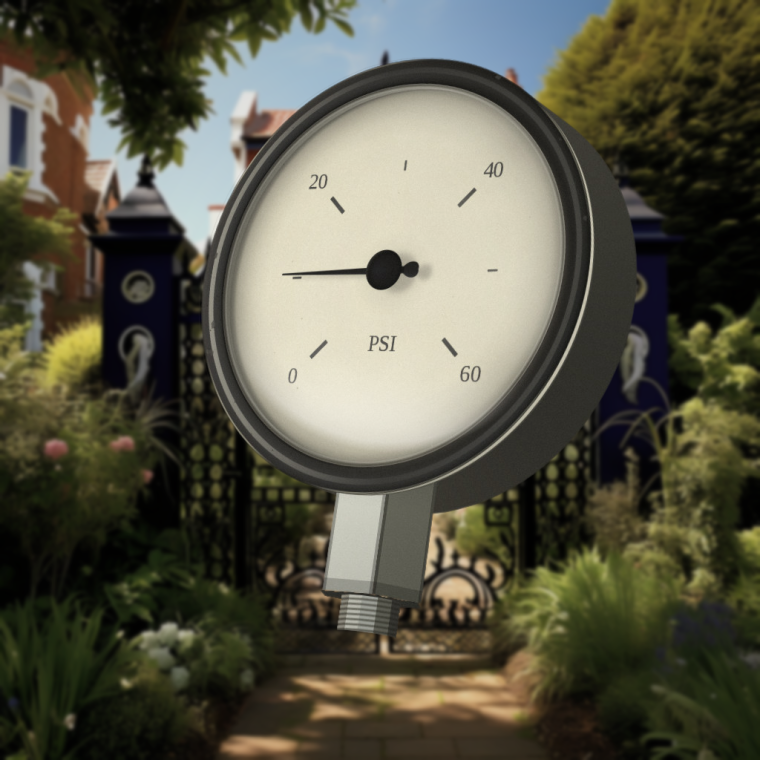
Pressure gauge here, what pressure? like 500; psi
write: 10; psi
